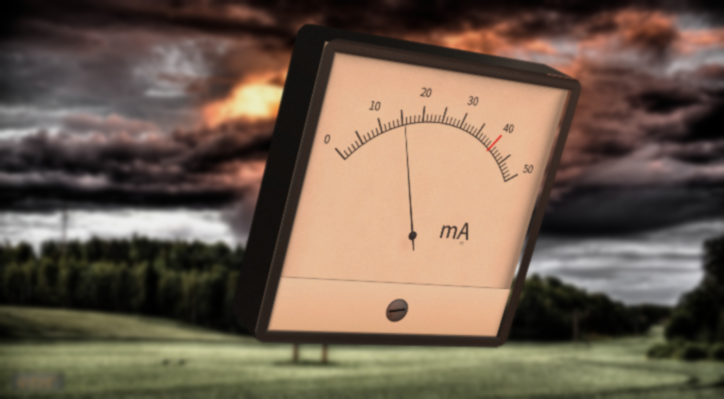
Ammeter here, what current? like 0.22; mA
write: 15; mA
